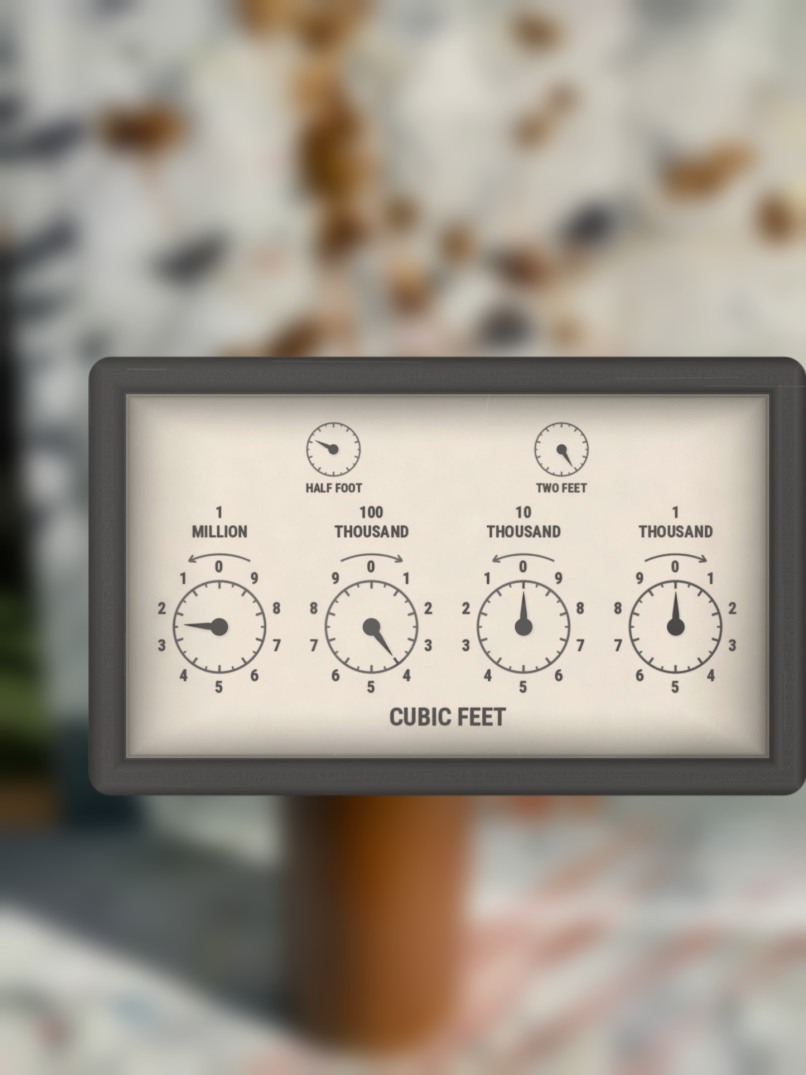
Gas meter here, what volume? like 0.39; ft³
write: 240000; ft³
